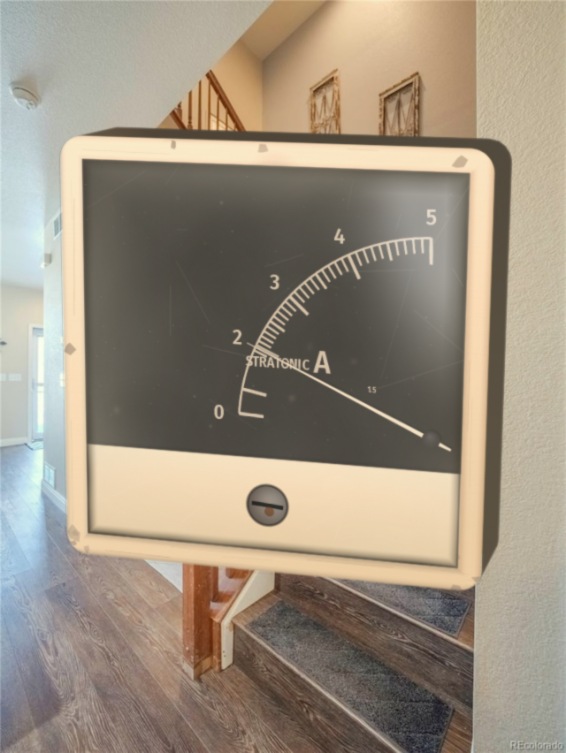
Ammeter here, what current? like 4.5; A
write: 2; A
